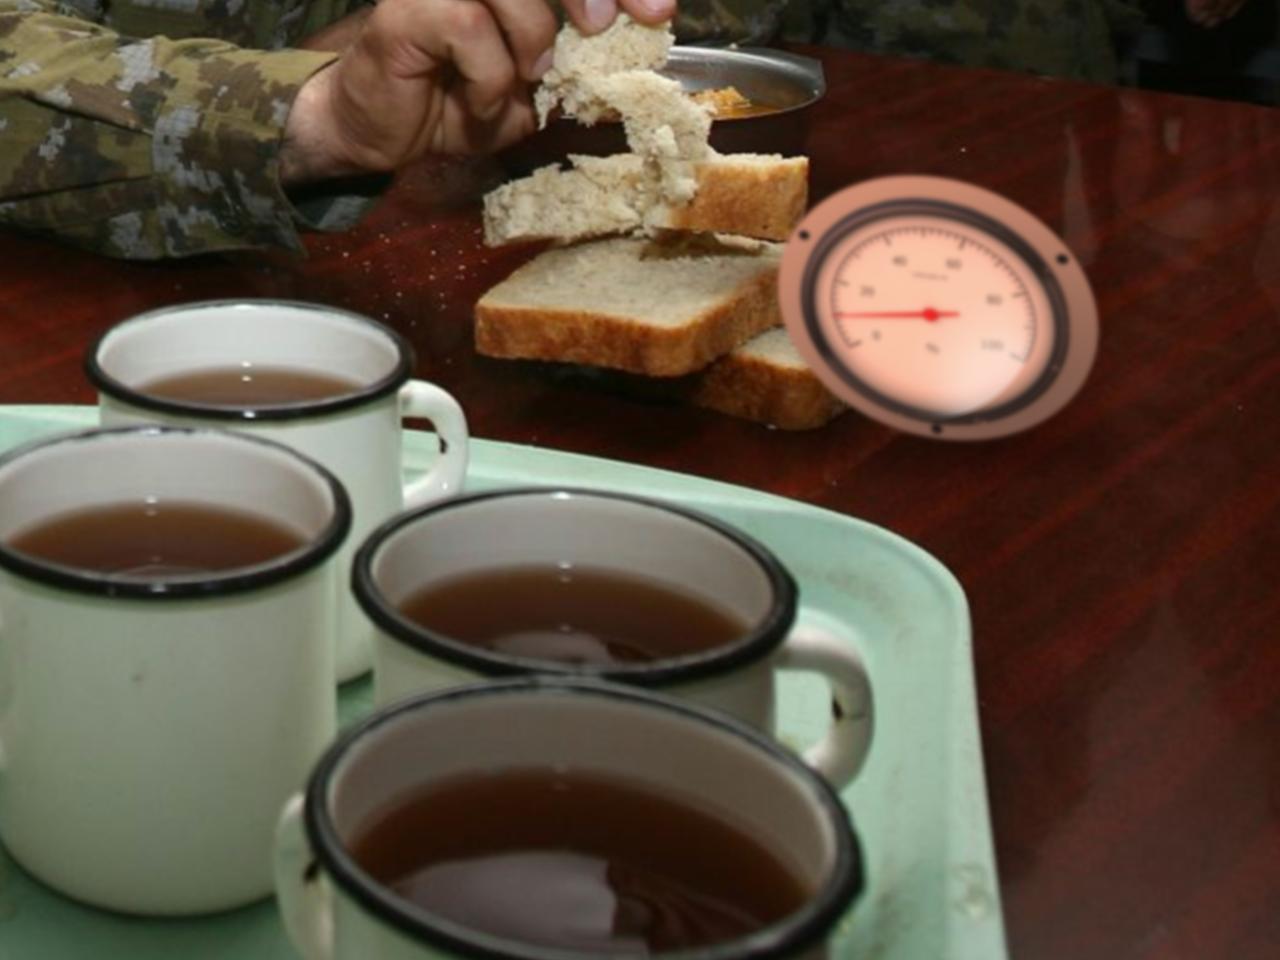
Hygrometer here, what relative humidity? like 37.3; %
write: 10; %
